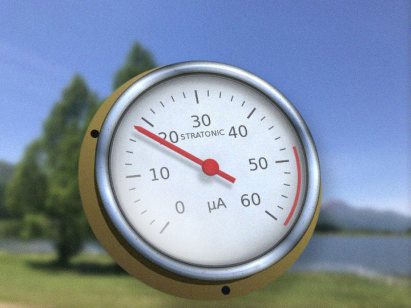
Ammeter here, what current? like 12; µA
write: 18; µA
